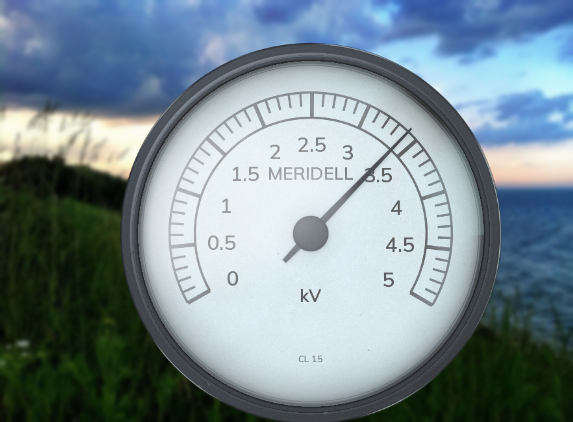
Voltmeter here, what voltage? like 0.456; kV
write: 3.4; kV
